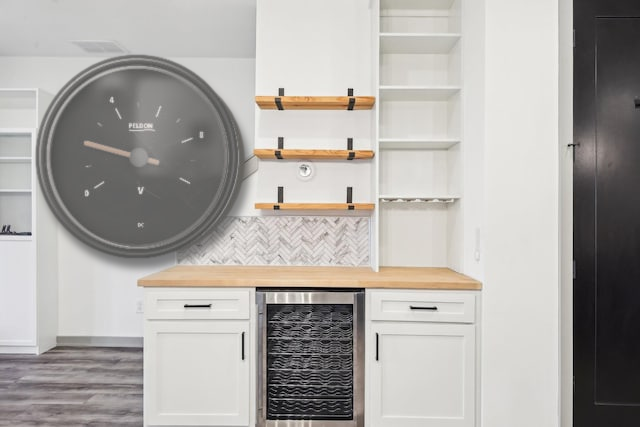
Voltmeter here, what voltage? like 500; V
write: 2; V
